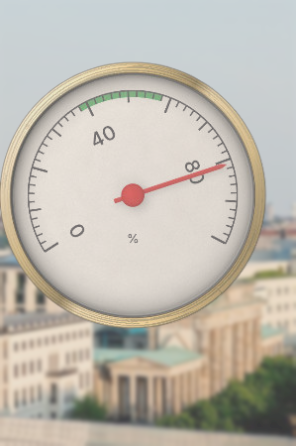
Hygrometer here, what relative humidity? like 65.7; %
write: 81; %
